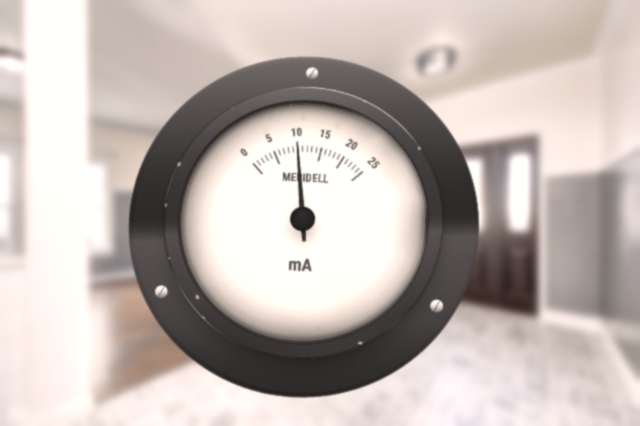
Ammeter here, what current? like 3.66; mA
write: 10; mA
